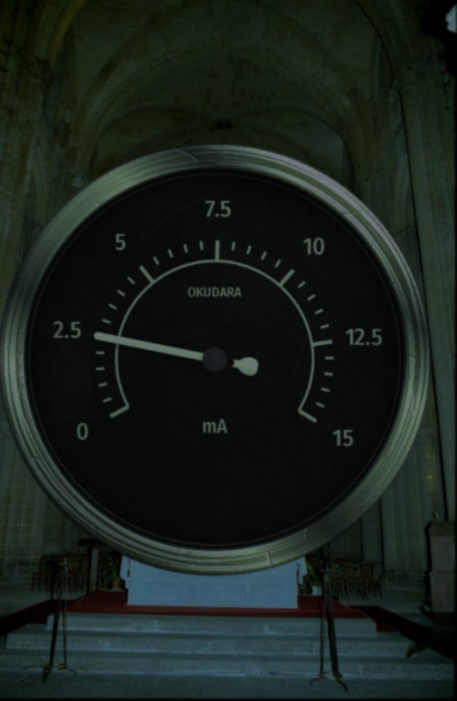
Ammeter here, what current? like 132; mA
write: 2.5; mA
